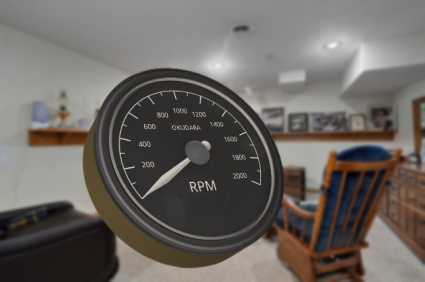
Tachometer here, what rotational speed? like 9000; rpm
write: 0; rpm
